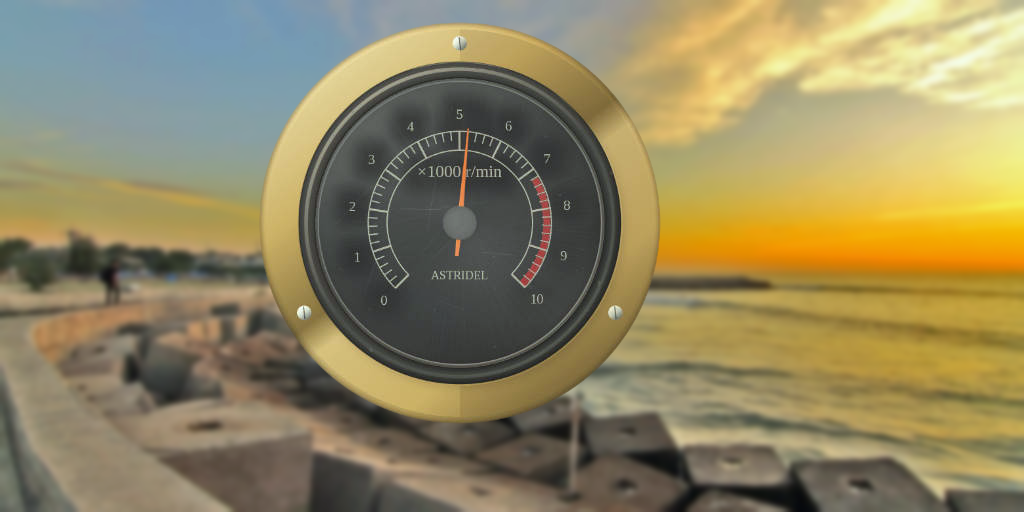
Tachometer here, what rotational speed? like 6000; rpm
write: 5200; rpm
